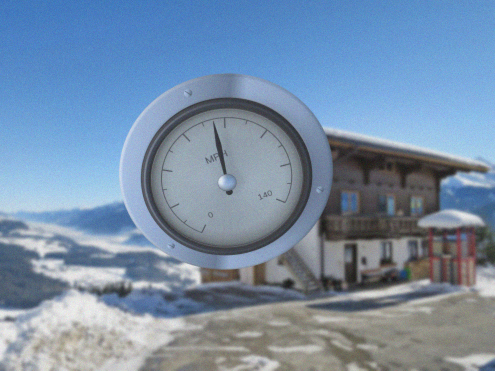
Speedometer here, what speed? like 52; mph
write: 75; mph
